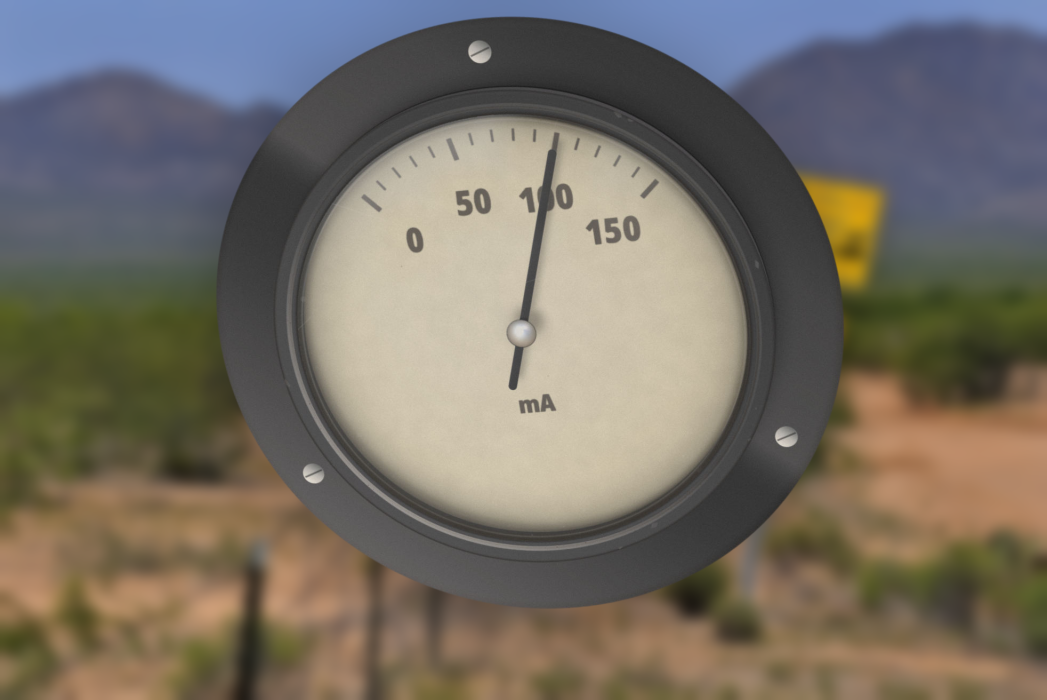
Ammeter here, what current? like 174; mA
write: 100; mA
